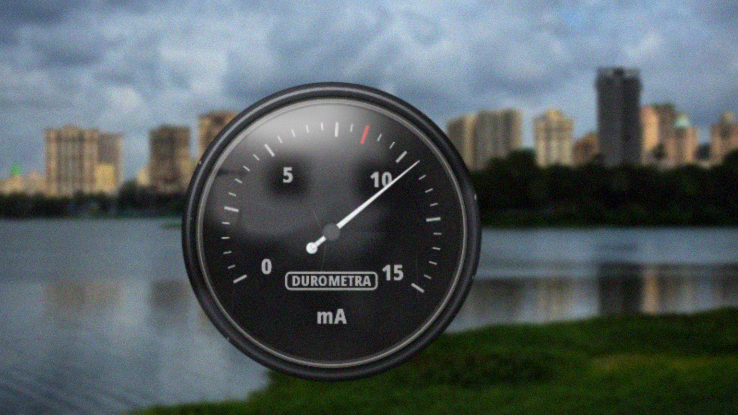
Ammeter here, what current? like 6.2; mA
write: 10.5; mA
